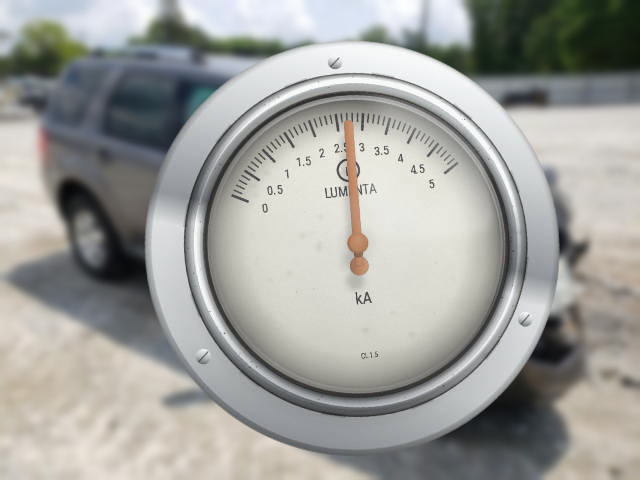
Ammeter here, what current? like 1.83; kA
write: 2.7; kA
